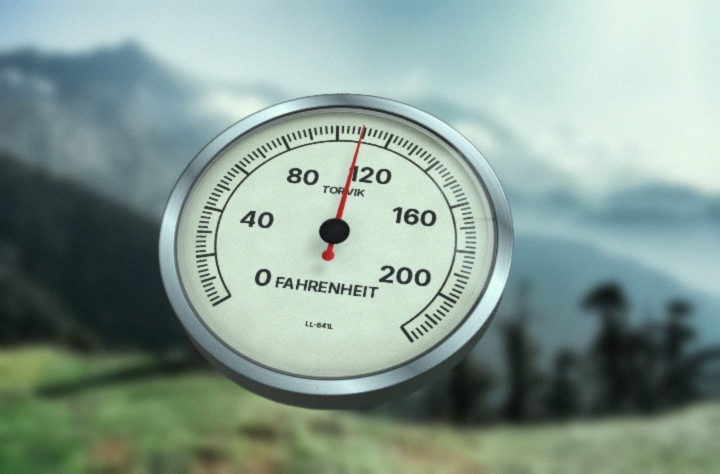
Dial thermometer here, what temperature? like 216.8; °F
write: 110; °F
